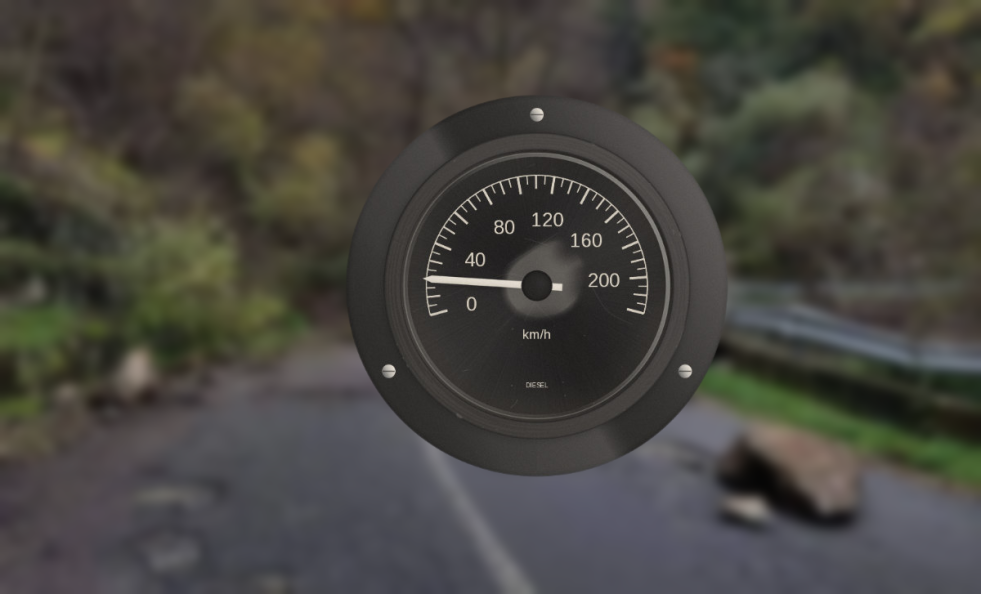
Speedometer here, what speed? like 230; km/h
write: 20; km/h
